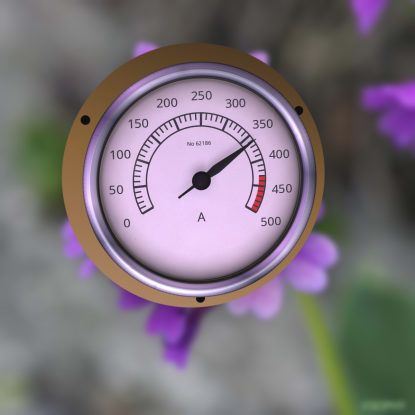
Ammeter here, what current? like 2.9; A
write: 360; A
